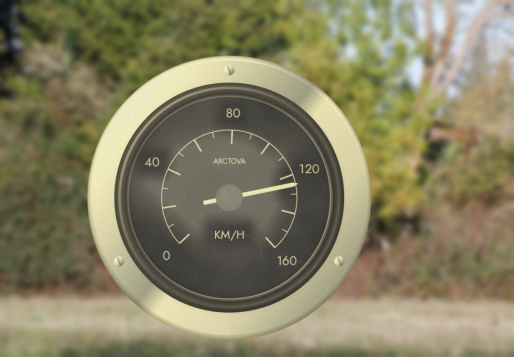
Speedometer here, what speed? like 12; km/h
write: 125; km/h
